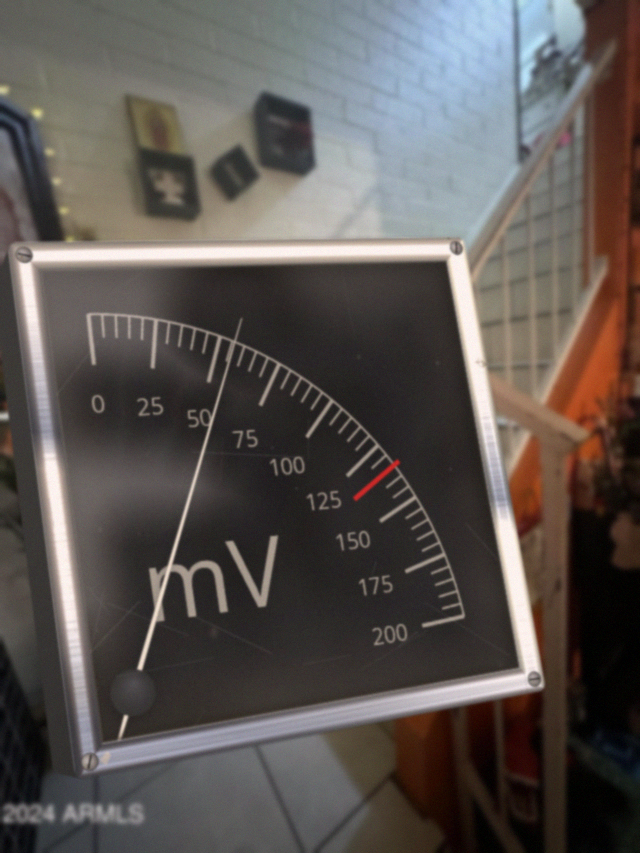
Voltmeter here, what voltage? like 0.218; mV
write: 55; mV
